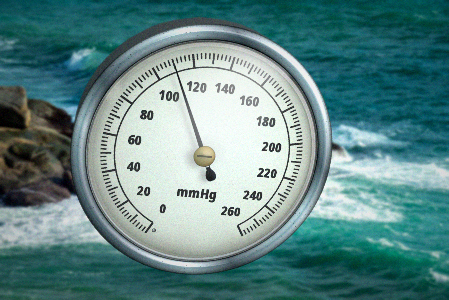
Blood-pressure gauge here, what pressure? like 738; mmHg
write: 110; mmHg
